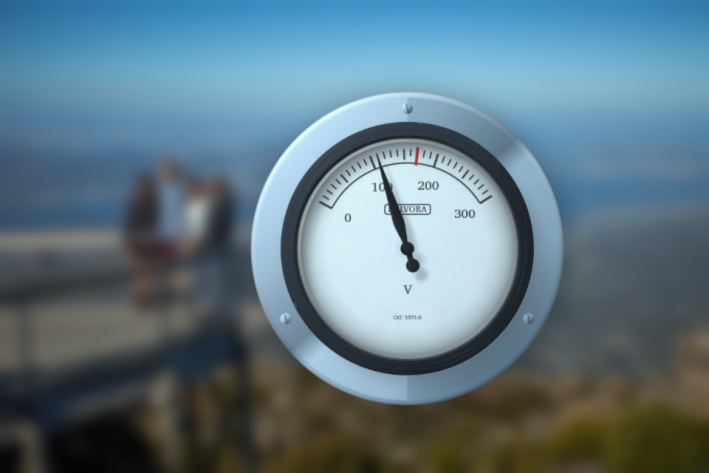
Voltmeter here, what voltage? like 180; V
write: 110; V
